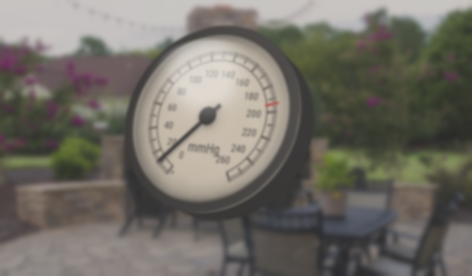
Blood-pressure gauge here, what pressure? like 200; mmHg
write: 10; mmHg
